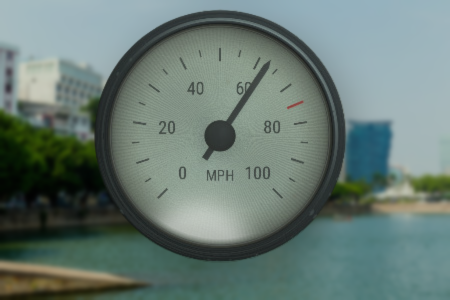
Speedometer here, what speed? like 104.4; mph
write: 62.5; mph
